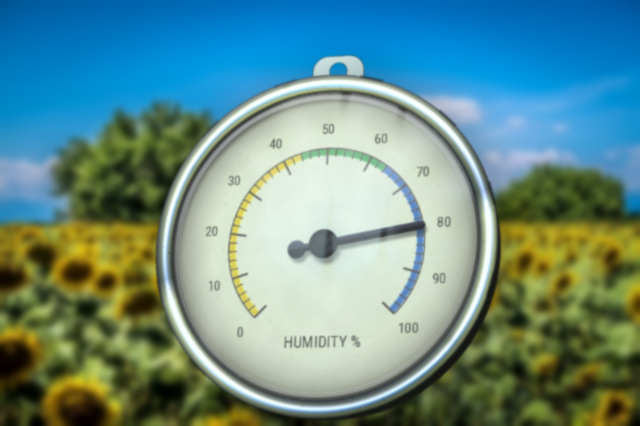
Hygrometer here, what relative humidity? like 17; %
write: 80; %
